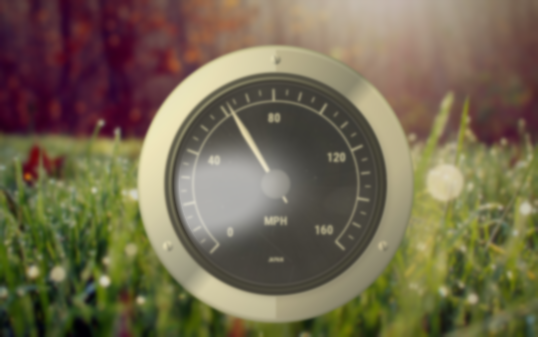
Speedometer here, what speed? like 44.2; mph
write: 62.5; mph
